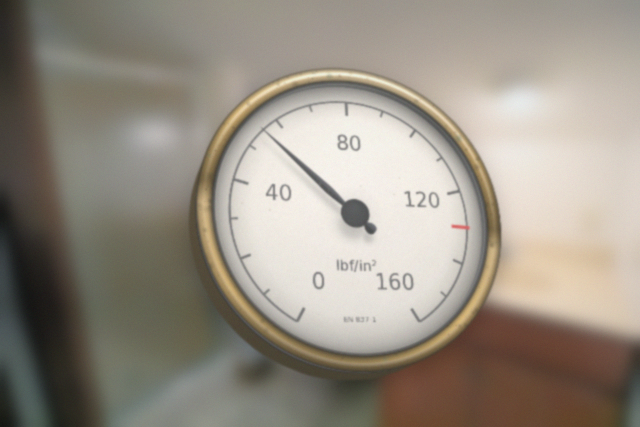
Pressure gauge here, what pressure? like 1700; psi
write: 55; psi
